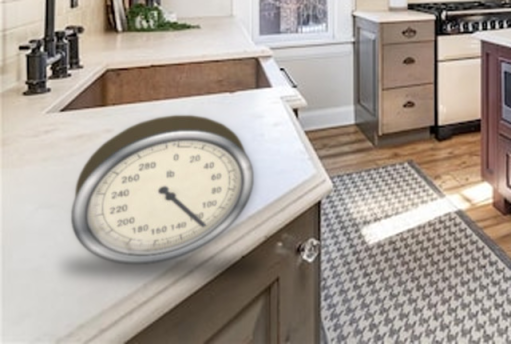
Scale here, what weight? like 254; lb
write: 120; lb
